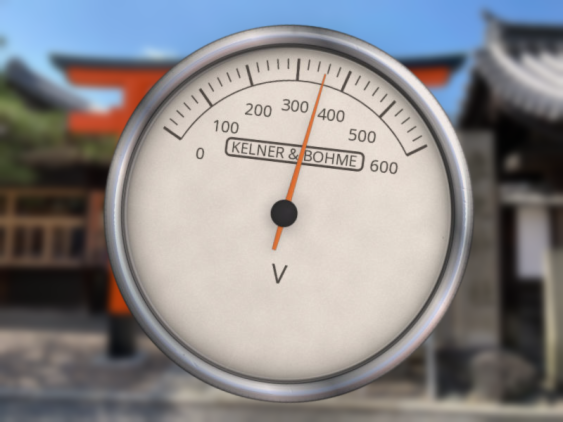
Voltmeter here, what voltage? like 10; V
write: 360; V
